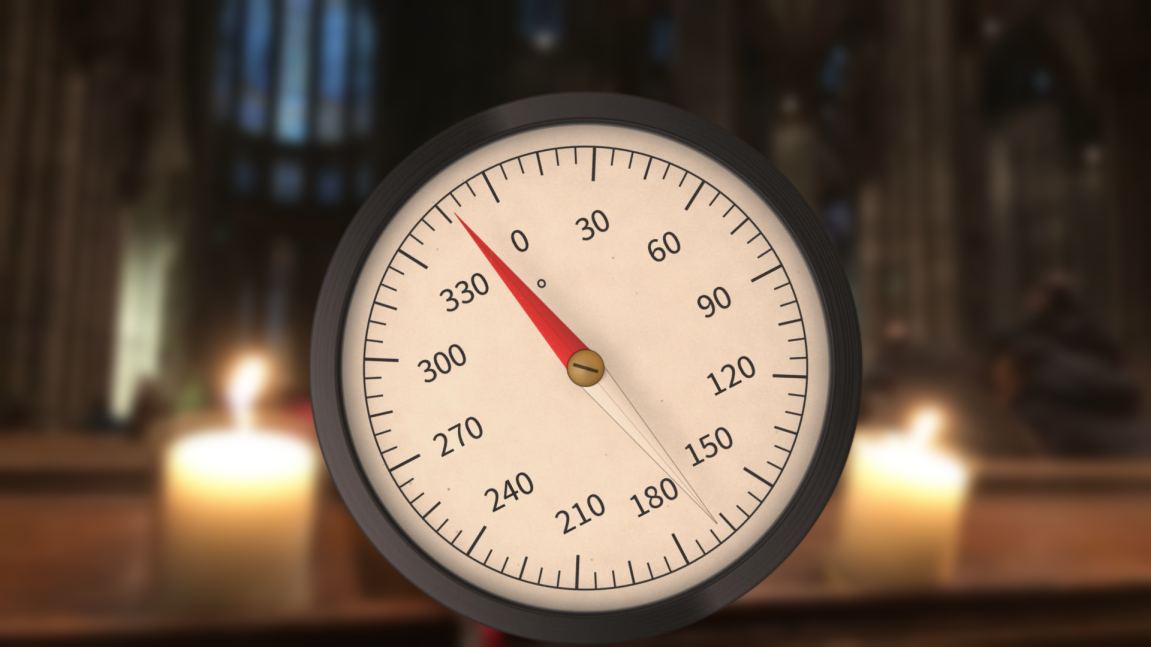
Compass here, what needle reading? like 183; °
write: 347.5; °
